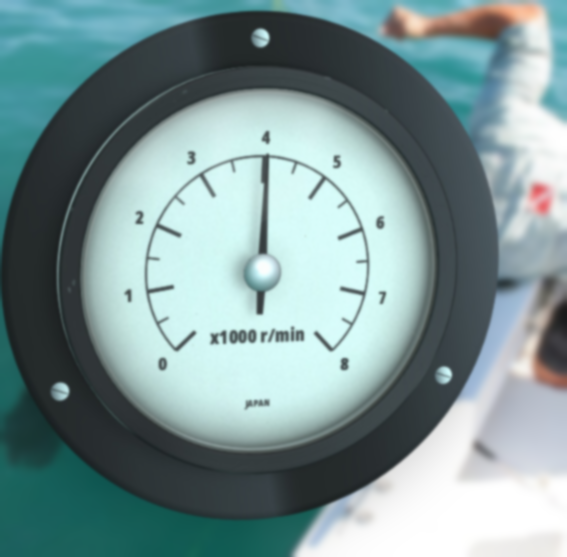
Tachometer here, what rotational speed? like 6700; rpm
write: 4000; rpm
